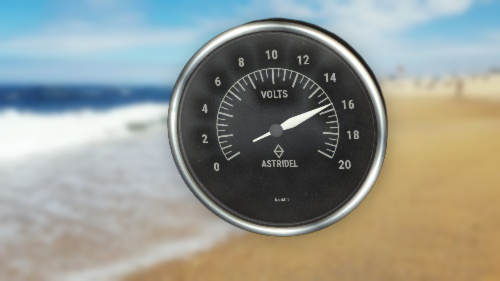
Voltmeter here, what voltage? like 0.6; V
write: 15.5; V
